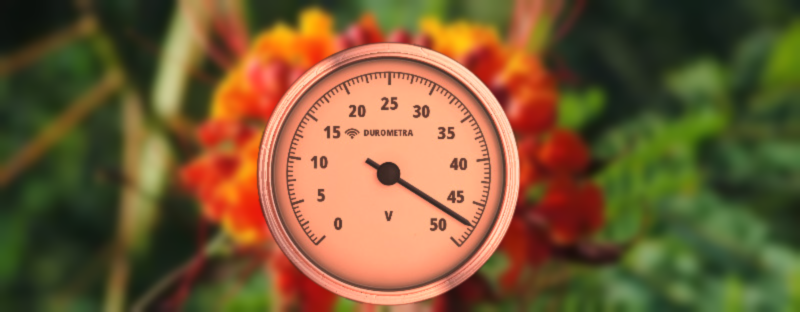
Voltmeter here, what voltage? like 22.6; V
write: 47.5; V
